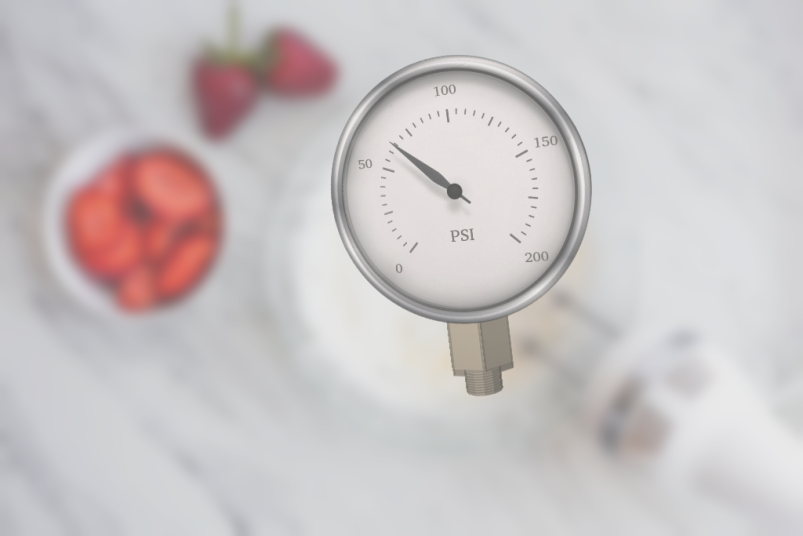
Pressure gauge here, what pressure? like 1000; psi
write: 65; psi
